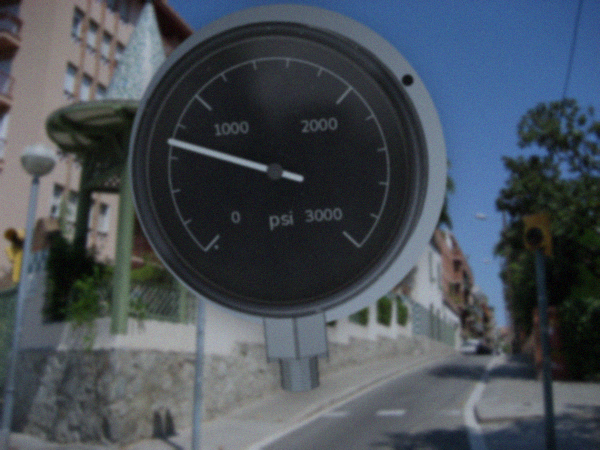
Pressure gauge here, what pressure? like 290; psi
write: 700; psi
